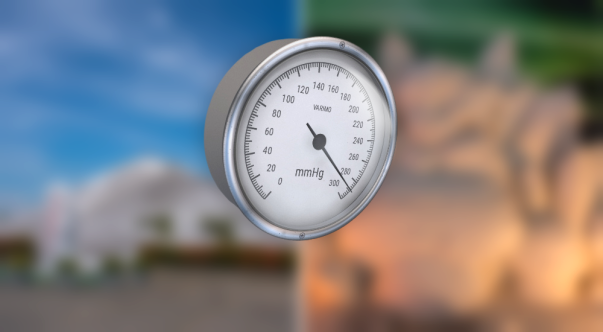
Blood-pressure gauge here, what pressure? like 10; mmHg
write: 290; mmHg
